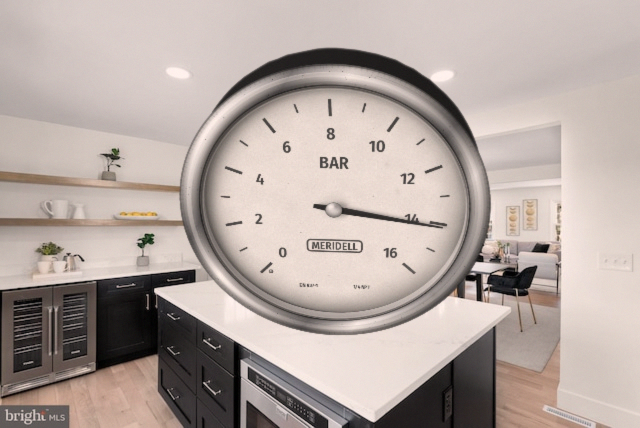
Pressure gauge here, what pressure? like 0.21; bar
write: 14; bar
